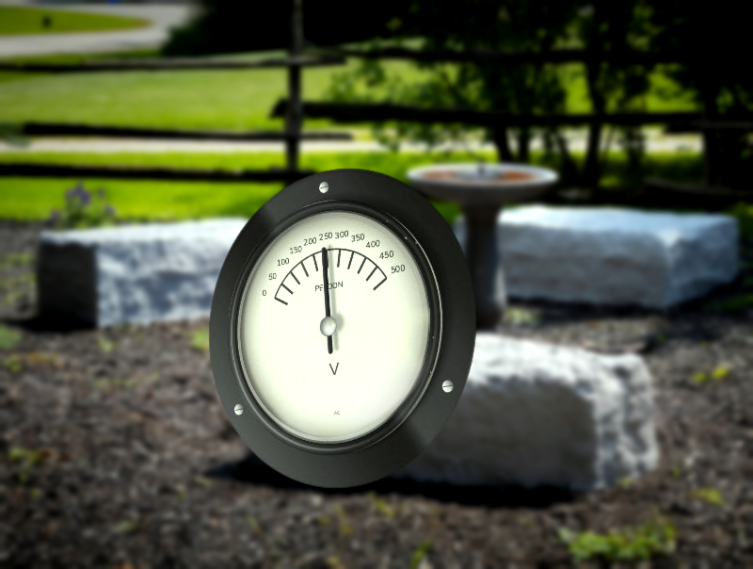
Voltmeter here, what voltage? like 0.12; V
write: 250; V
